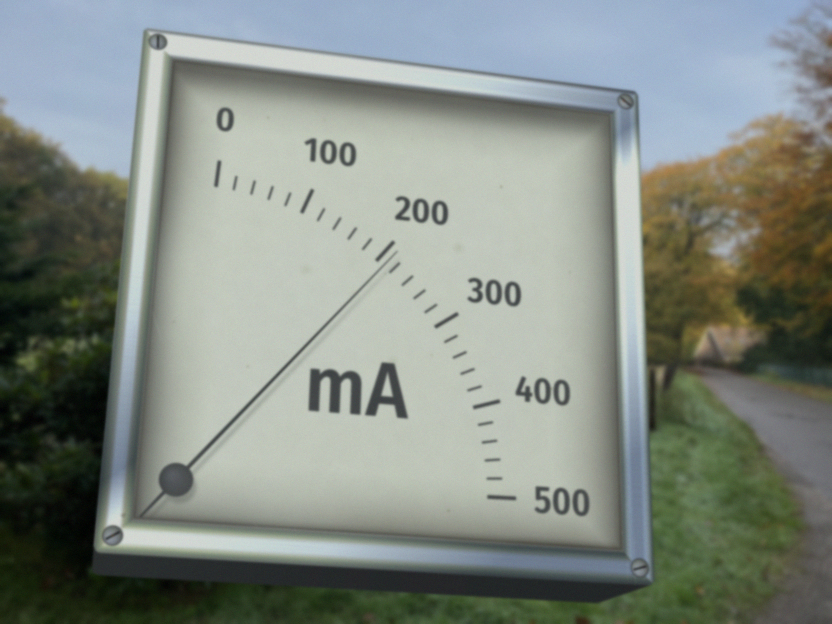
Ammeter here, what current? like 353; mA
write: 210; mA
